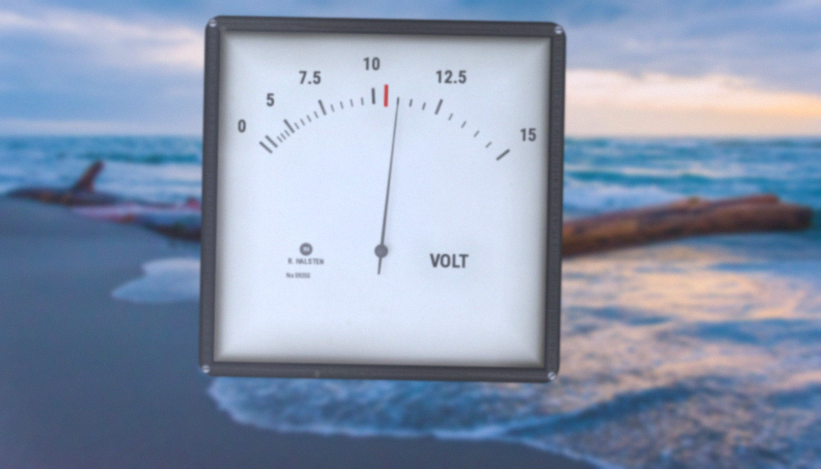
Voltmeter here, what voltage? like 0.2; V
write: 11; V
